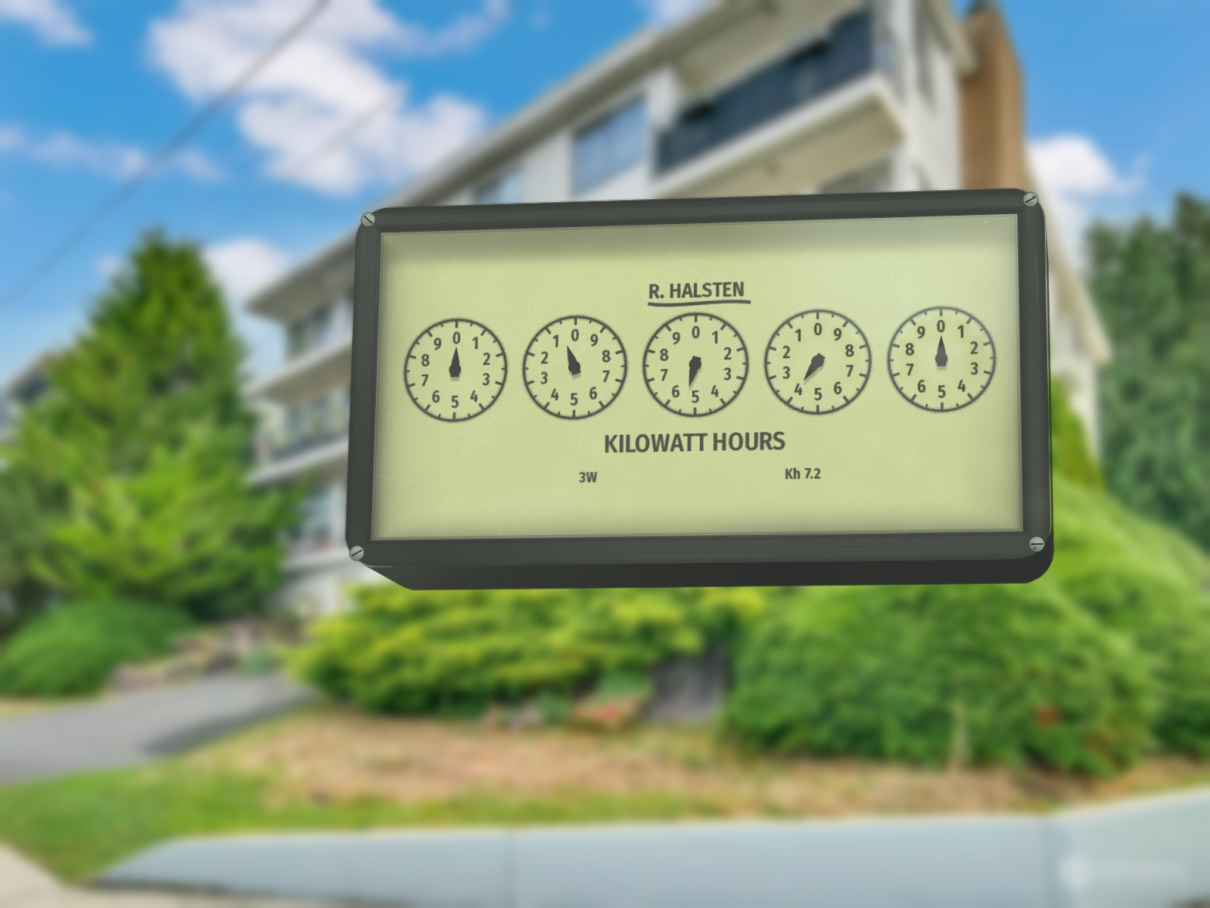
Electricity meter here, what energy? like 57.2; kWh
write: 540; kWh
